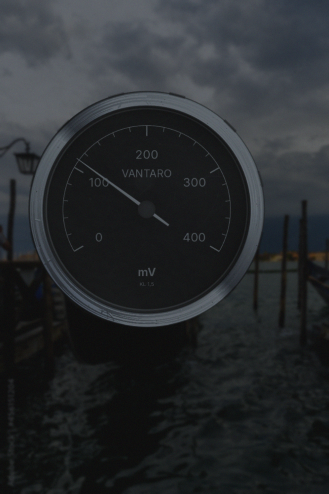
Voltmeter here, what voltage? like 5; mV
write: 110; mV
